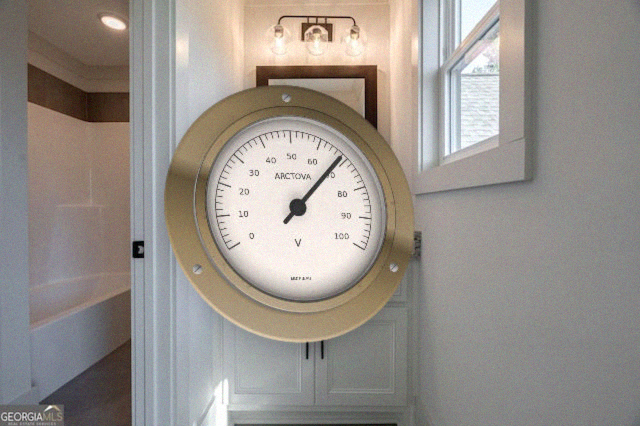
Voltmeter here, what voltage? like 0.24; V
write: 68; V
